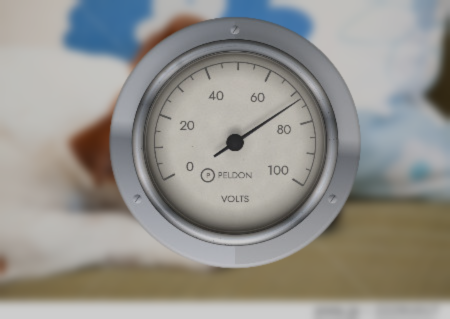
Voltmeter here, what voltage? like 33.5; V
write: 72.5; V
